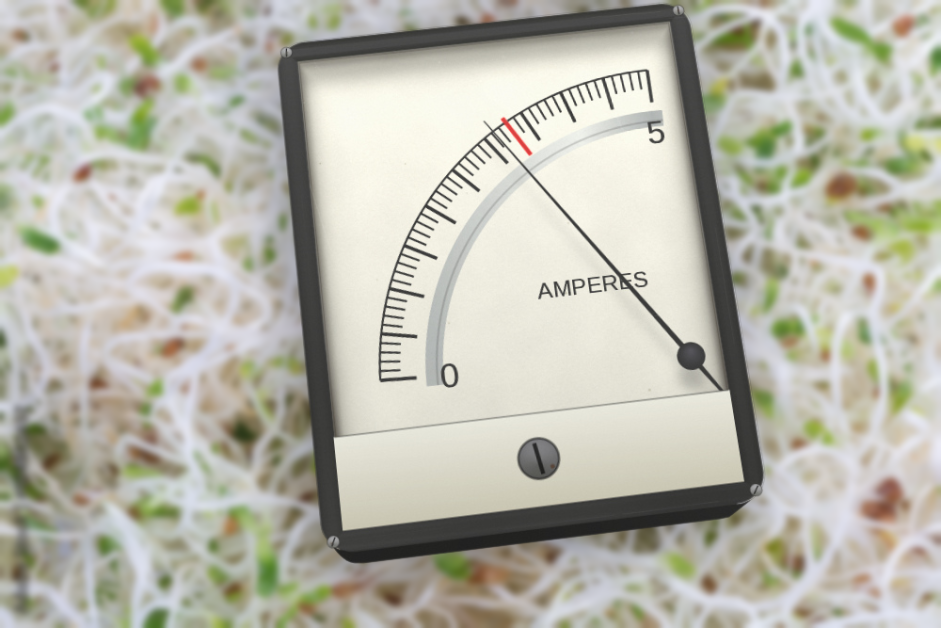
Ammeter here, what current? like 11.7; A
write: 3.1; A
